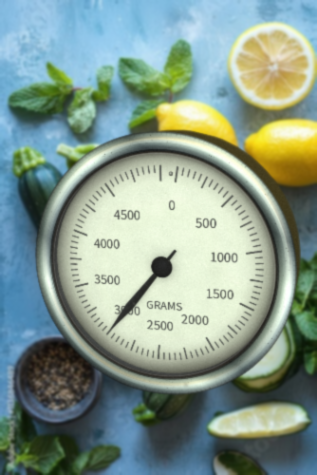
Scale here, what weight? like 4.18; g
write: 3000; g
